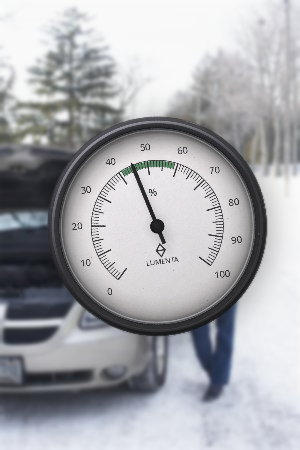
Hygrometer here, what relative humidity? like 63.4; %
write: 45; %
